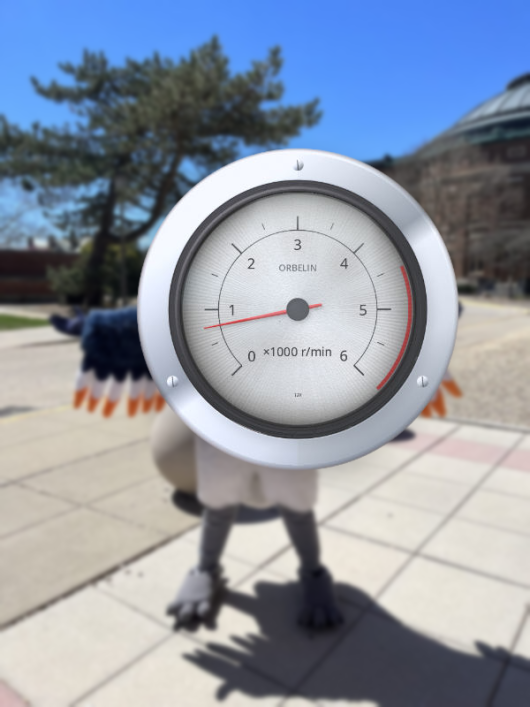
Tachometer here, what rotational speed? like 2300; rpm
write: 750; rpm
